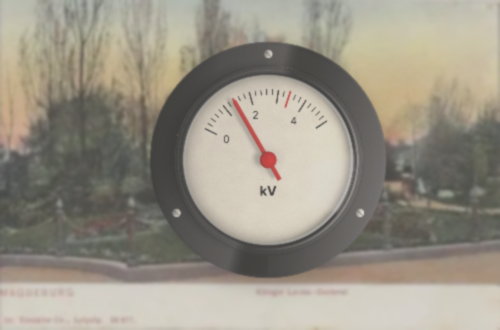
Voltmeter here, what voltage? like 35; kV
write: 1.4; kV
